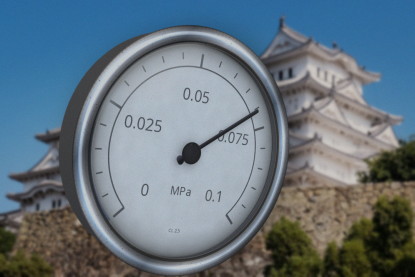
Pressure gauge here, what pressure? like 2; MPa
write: 0.07; MPa
